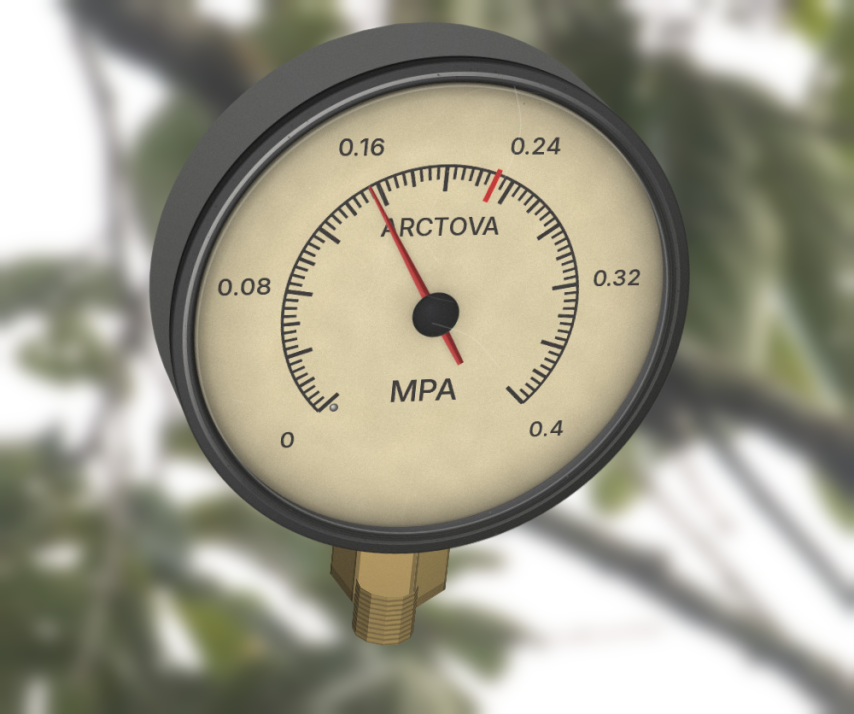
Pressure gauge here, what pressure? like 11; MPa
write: 0.155; MPa
